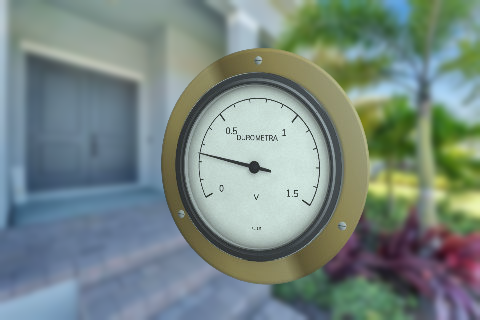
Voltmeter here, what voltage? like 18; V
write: 0.25; V
